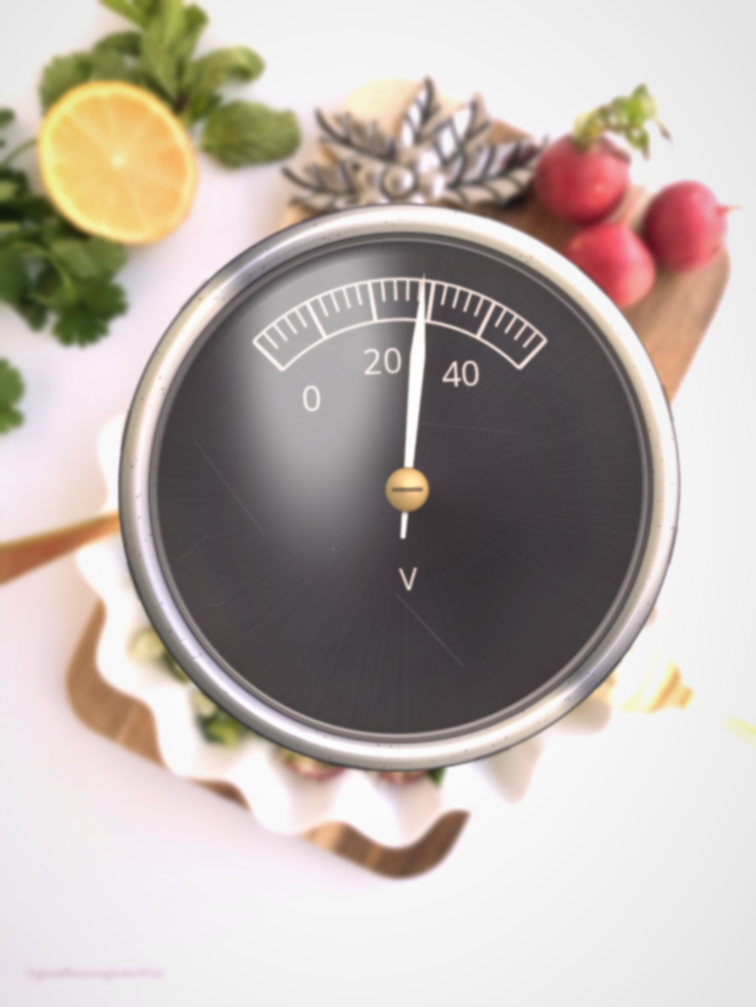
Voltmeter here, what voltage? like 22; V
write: 28; V
